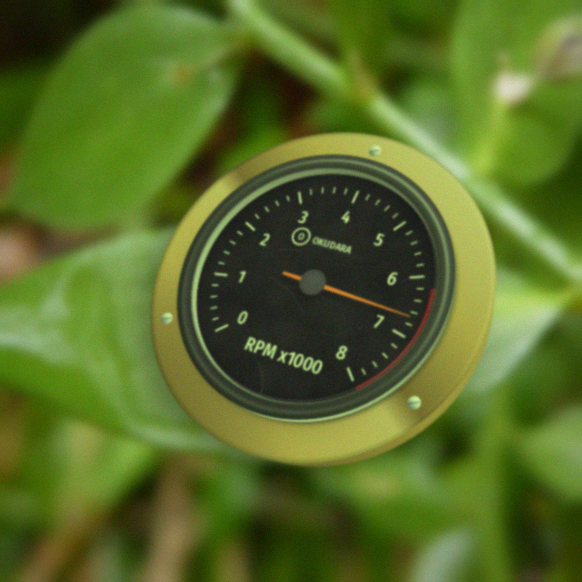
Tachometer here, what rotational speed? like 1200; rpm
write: 6700; rpm
